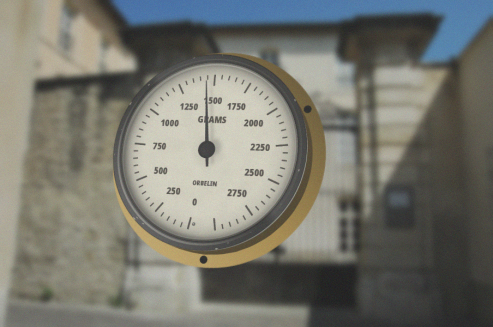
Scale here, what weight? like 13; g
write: 1450; g
